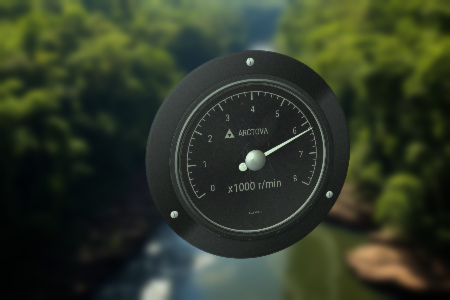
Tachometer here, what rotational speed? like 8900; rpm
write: 6200; rpm
